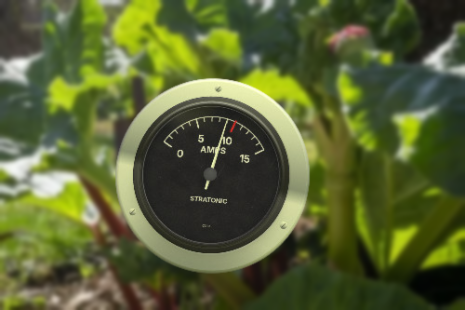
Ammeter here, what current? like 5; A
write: 9; A
